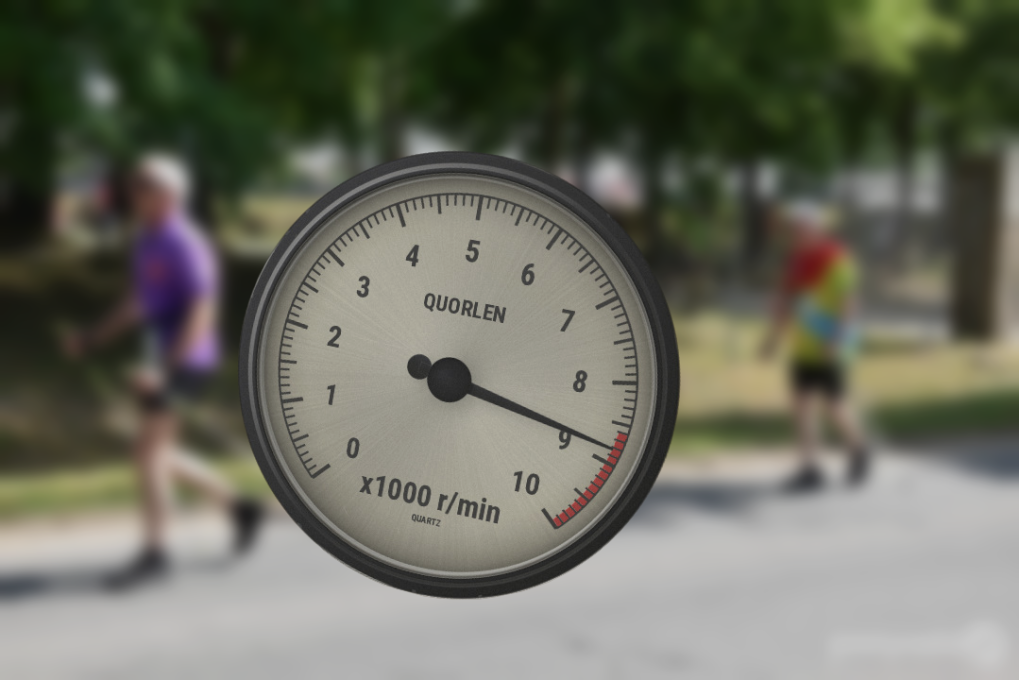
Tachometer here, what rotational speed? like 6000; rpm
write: 8800; rpm
